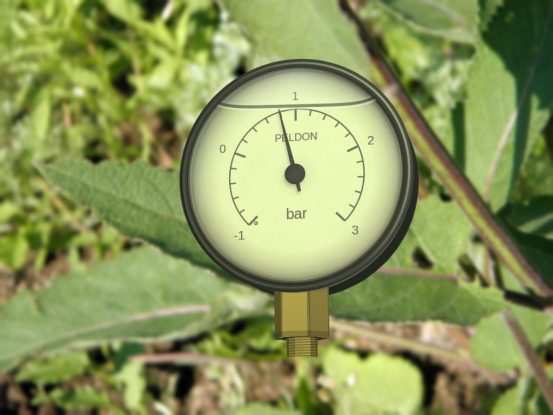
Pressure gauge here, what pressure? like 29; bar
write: 0.8; bar
